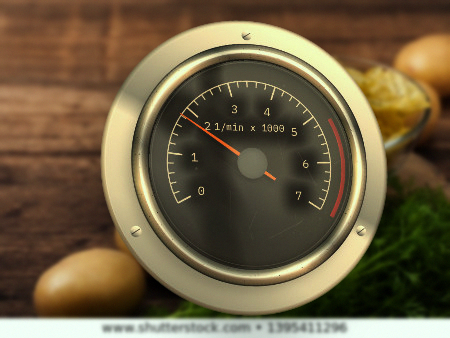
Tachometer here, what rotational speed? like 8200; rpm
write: 1800; rpm
